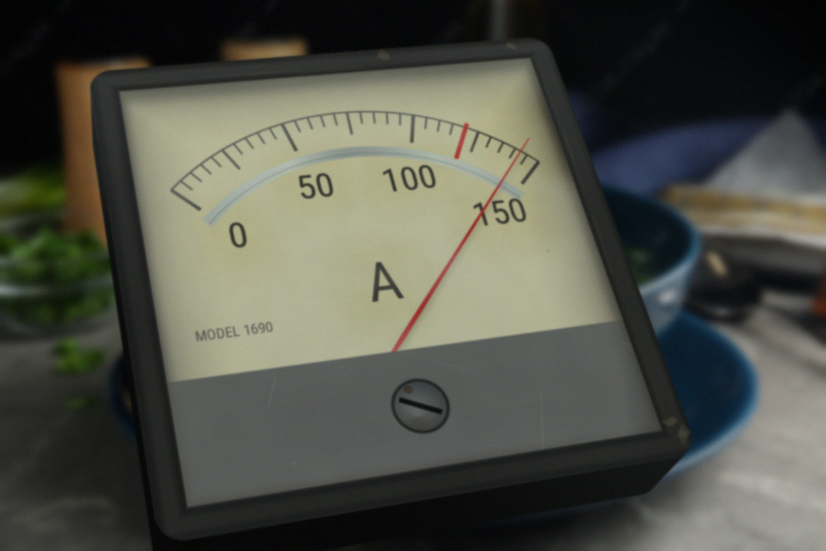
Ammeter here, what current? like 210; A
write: 142.5; A
